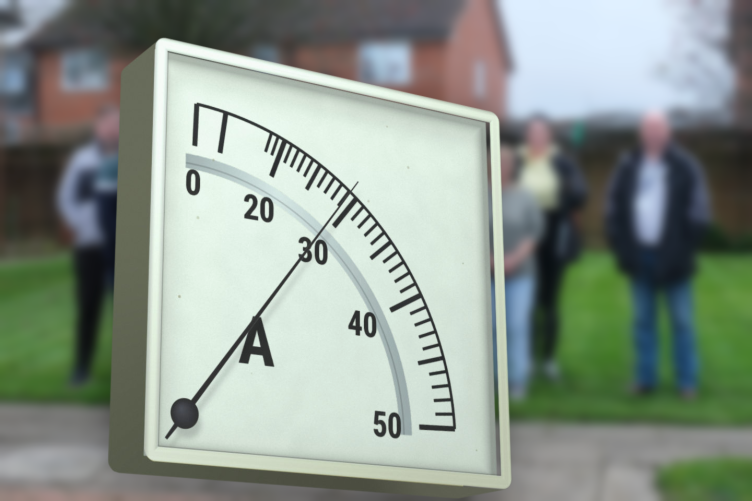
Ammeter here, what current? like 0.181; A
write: 29; A
